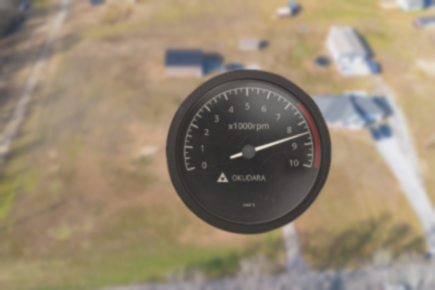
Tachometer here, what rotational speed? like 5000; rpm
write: 8500; rpm
